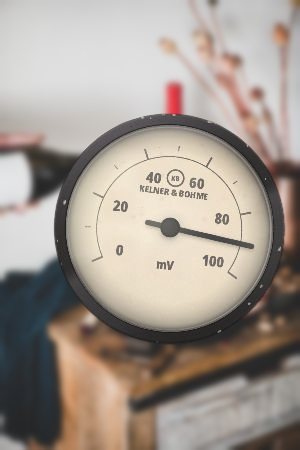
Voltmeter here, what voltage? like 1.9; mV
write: 90; mV
